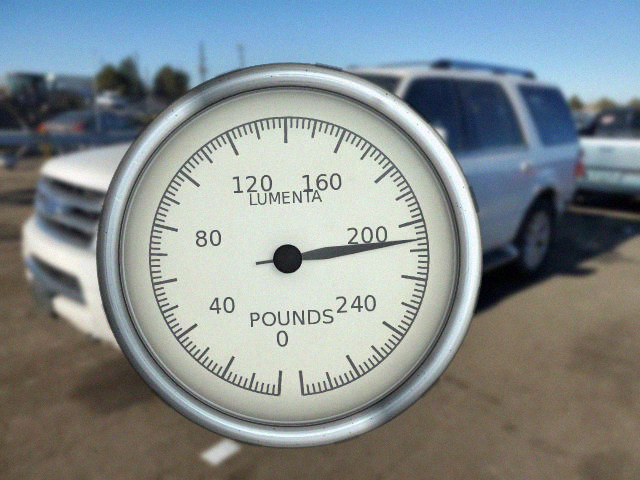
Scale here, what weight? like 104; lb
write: 206; lb
